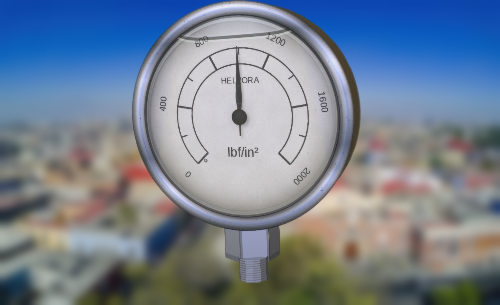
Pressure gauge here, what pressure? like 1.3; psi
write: 1000; psi
